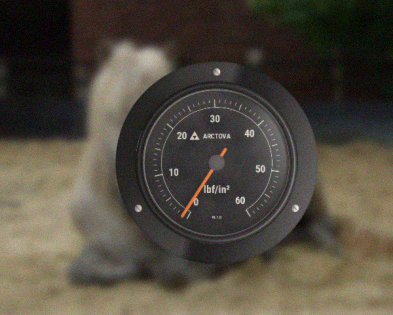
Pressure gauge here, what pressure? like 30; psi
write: 1; psi
